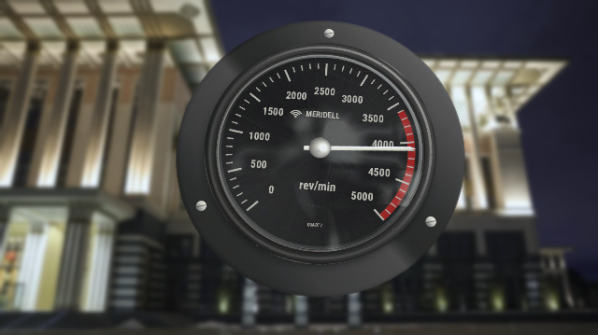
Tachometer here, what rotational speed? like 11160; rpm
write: 4100; rpm
